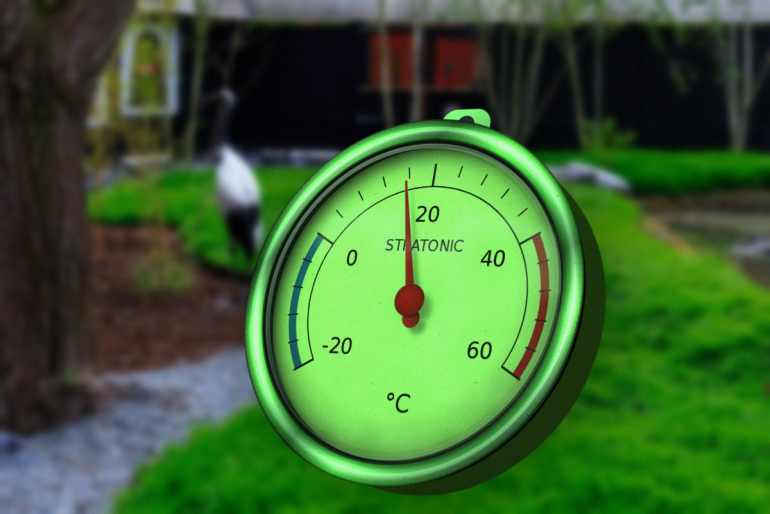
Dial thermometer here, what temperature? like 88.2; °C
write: 16; °C
